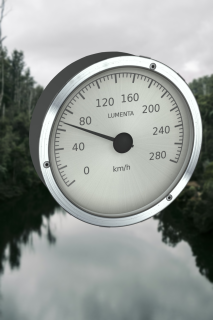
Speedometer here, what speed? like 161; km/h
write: 68; km/h
